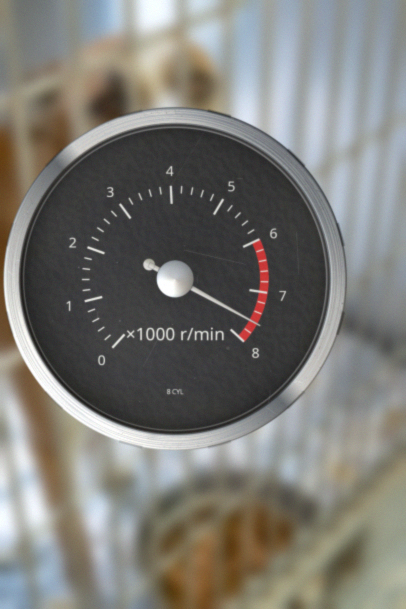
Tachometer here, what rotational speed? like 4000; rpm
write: 7600; rpm
